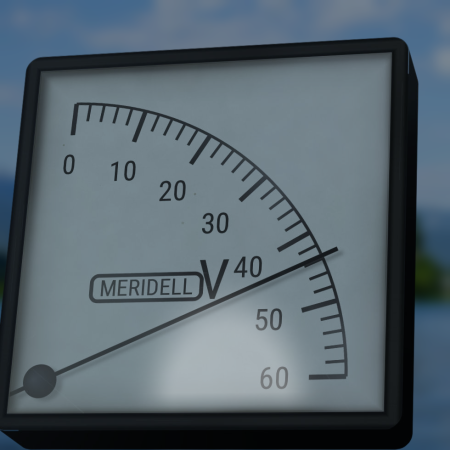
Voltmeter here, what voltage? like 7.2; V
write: 44; V
